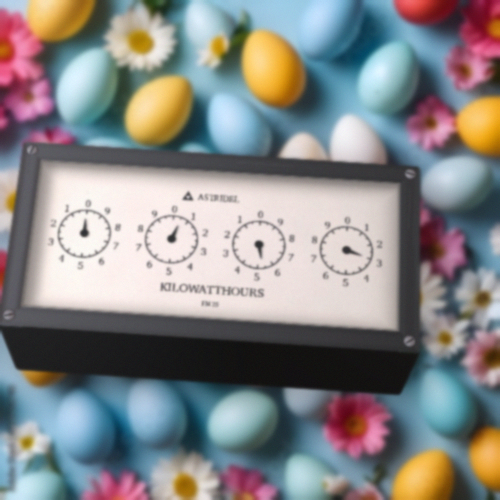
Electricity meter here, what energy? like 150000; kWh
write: 53; kWh
